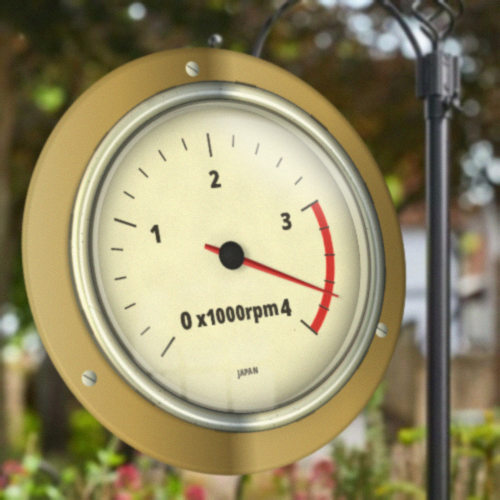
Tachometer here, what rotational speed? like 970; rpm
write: 3700; rpm
